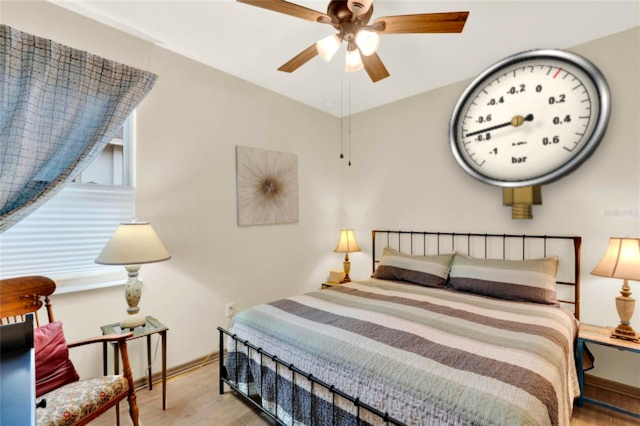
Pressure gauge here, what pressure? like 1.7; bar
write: -0.75; bar
